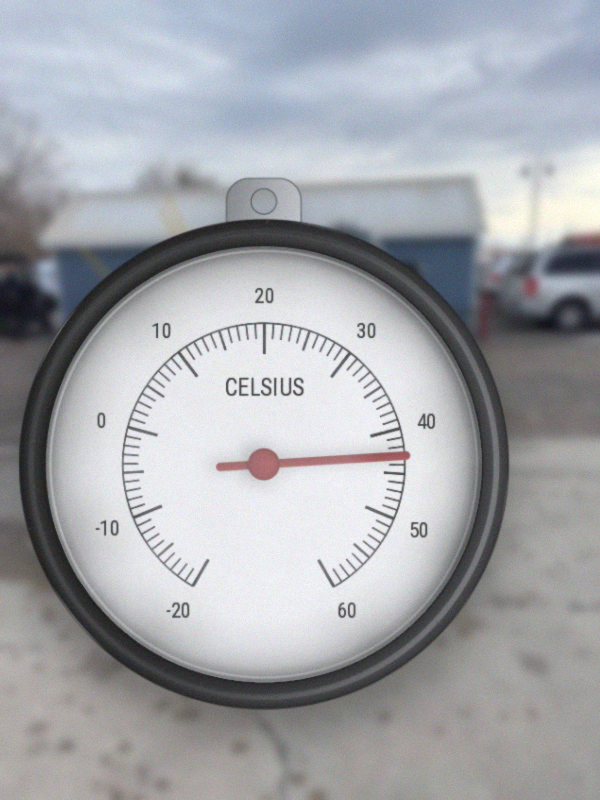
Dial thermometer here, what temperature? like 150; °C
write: 43; °C
